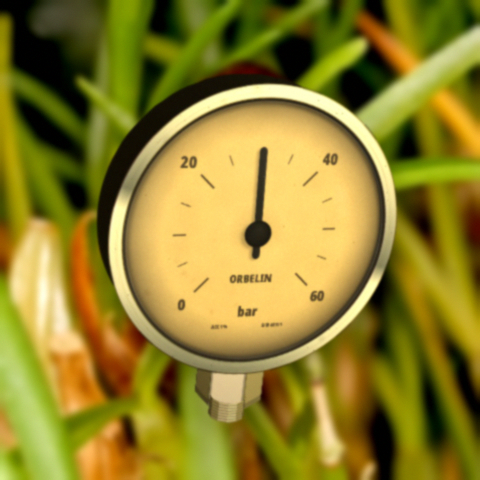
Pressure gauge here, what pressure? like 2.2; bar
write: 30; bar
